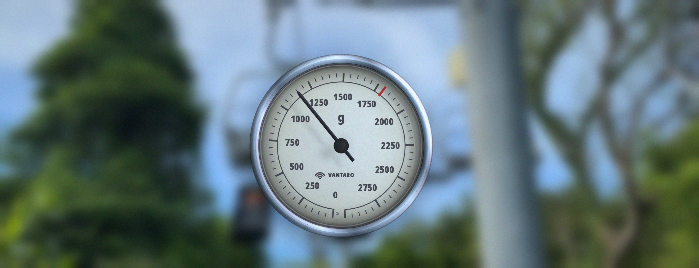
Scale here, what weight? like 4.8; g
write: 1150; g
